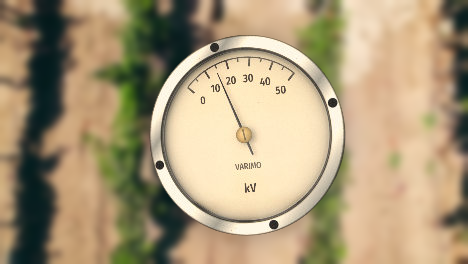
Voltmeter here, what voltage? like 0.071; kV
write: 15; kV
